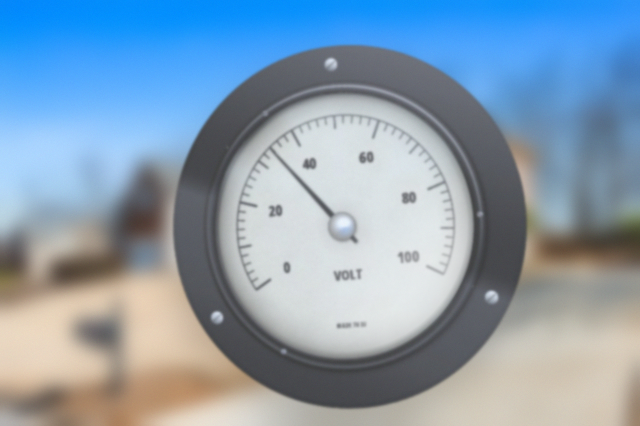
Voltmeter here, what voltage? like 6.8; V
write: 34; V
